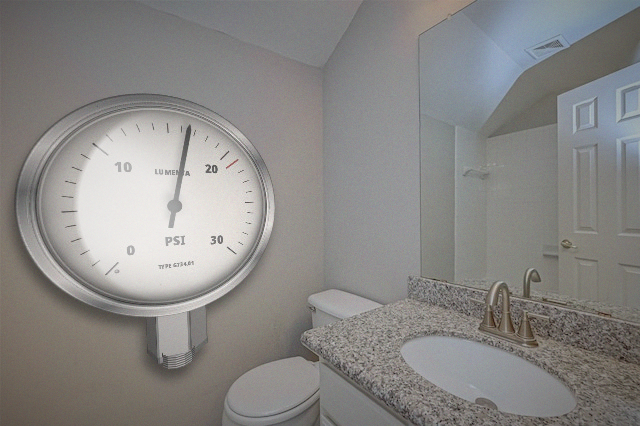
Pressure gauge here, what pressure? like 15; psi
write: 16.5; psi
